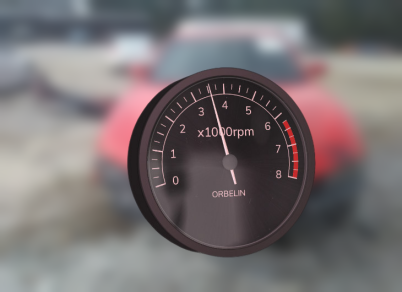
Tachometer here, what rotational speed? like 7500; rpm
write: 3500; rpm
